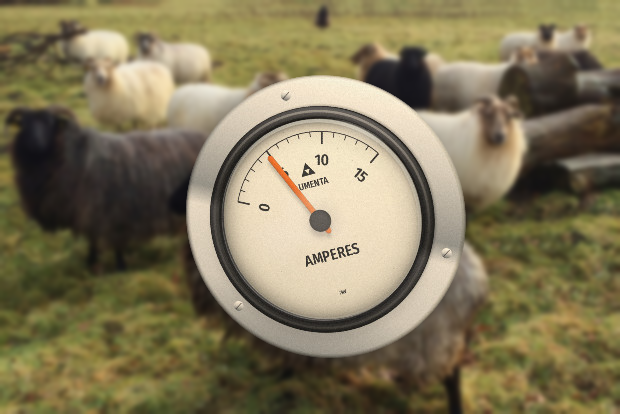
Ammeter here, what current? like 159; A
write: 5; A
